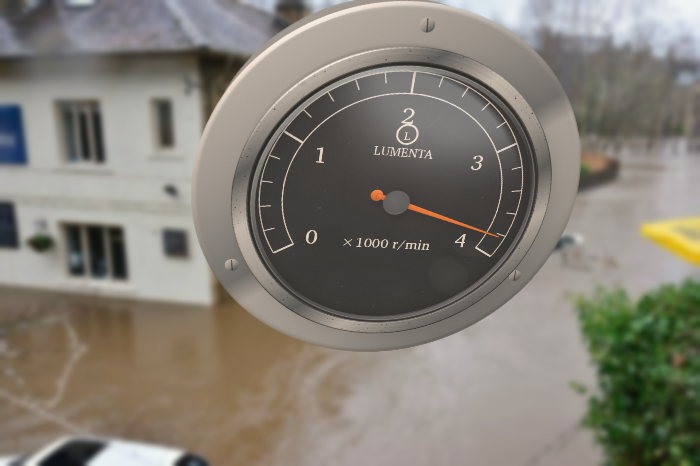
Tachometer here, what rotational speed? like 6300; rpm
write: 3800; rpm
